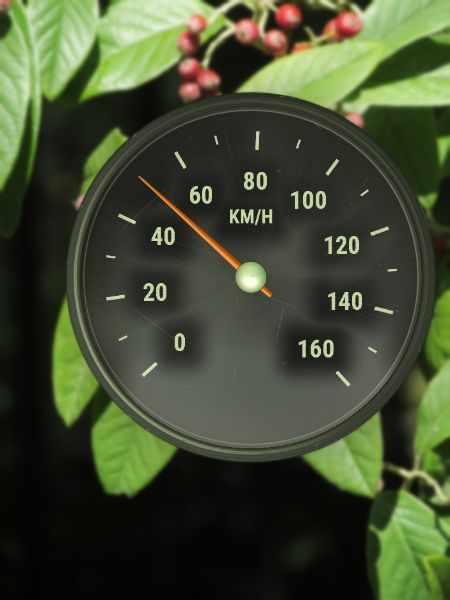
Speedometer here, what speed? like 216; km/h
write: 50; km/h
